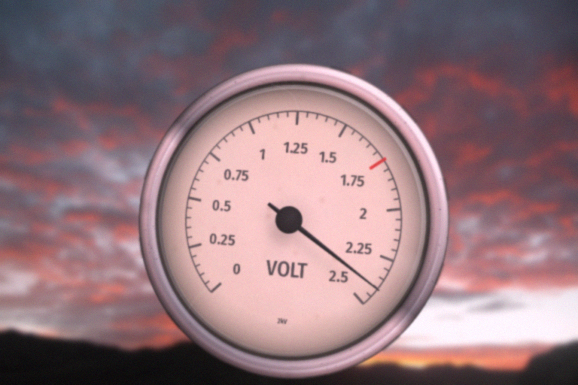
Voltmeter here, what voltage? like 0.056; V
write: 2.4; V
